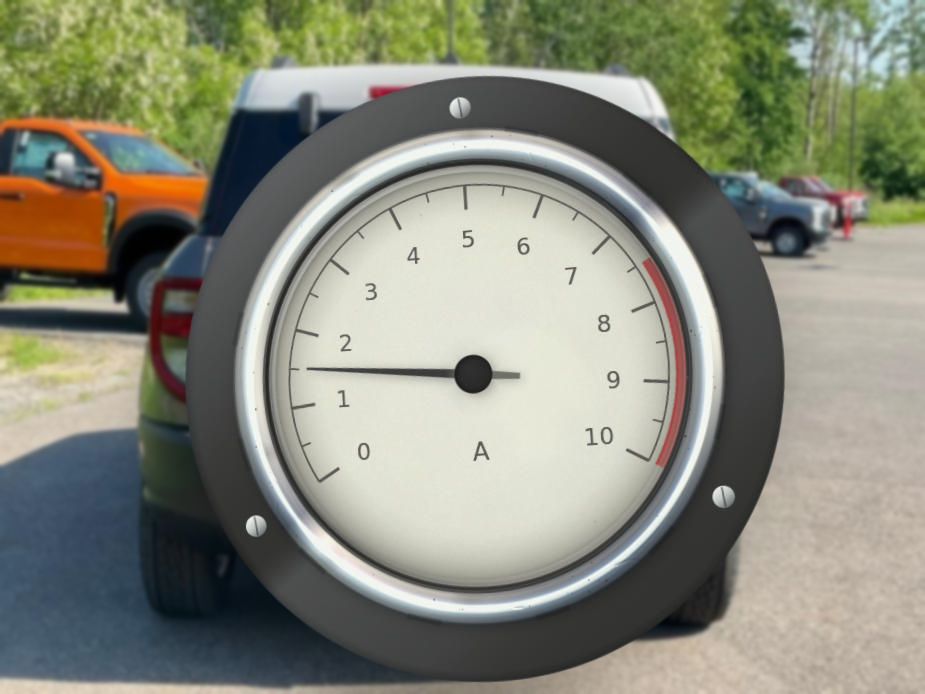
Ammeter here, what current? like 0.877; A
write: 1.5; A
